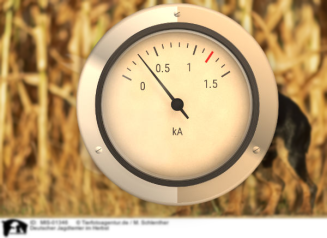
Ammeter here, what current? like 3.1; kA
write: 0.3; kA
